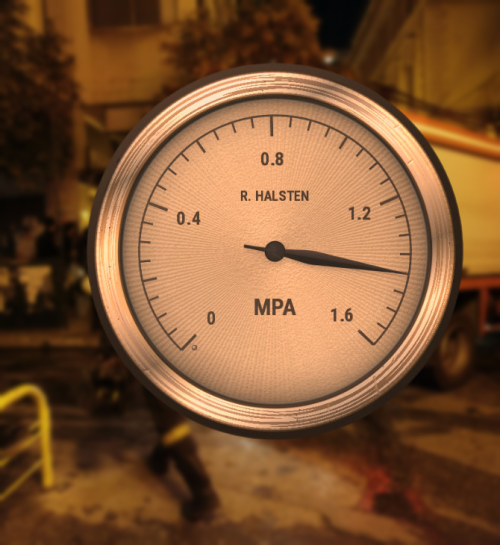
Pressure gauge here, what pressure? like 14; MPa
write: 1.4; MPa
